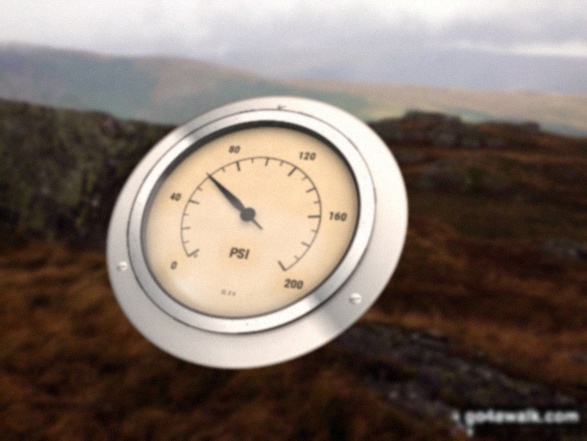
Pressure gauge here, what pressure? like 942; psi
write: 60; psi
